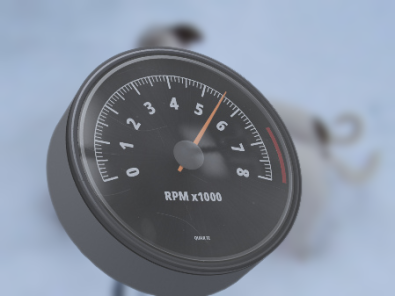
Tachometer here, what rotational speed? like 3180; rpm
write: 5500; rpm
